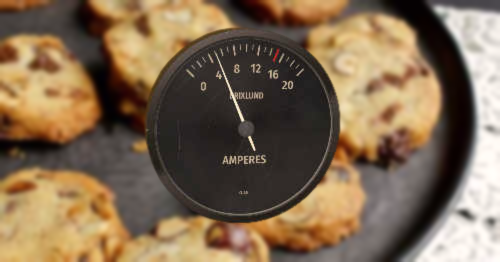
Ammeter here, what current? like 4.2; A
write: 5; A
